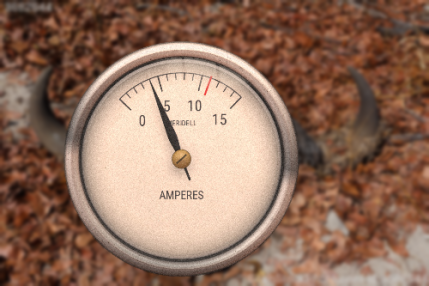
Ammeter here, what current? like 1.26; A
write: 4; A
